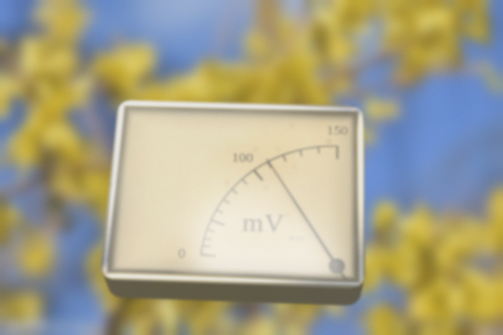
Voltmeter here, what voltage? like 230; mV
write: 110; mV
